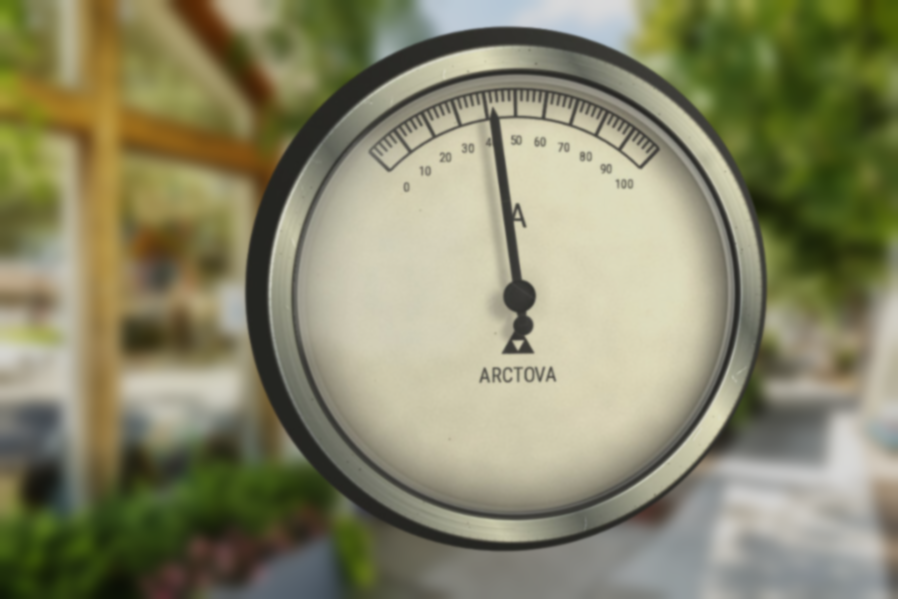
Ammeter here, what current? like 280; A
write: 42; A
